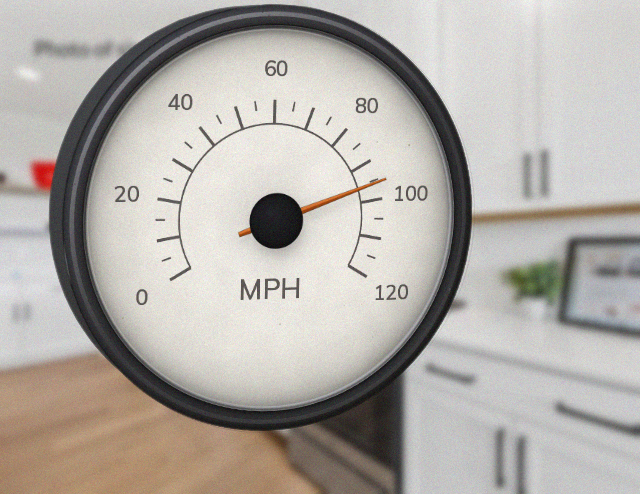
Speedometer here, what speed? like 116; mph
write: 95; mph
